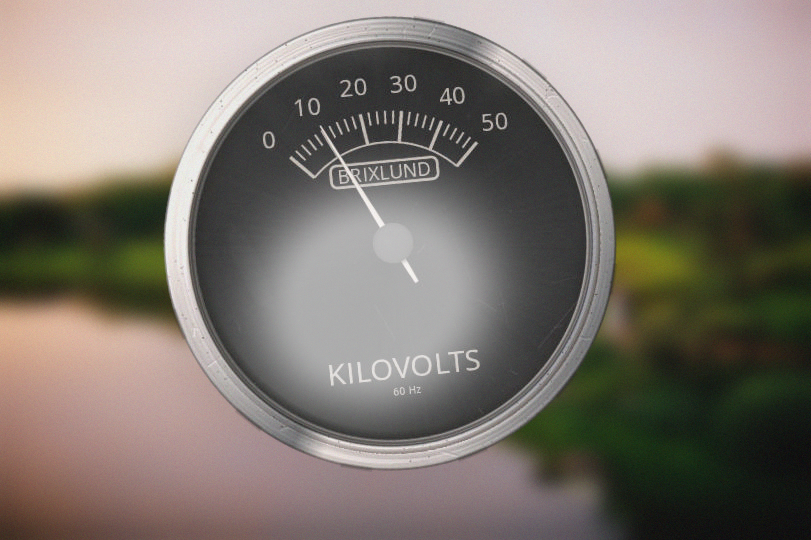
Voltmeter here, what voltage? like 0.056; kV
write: 10; kV
